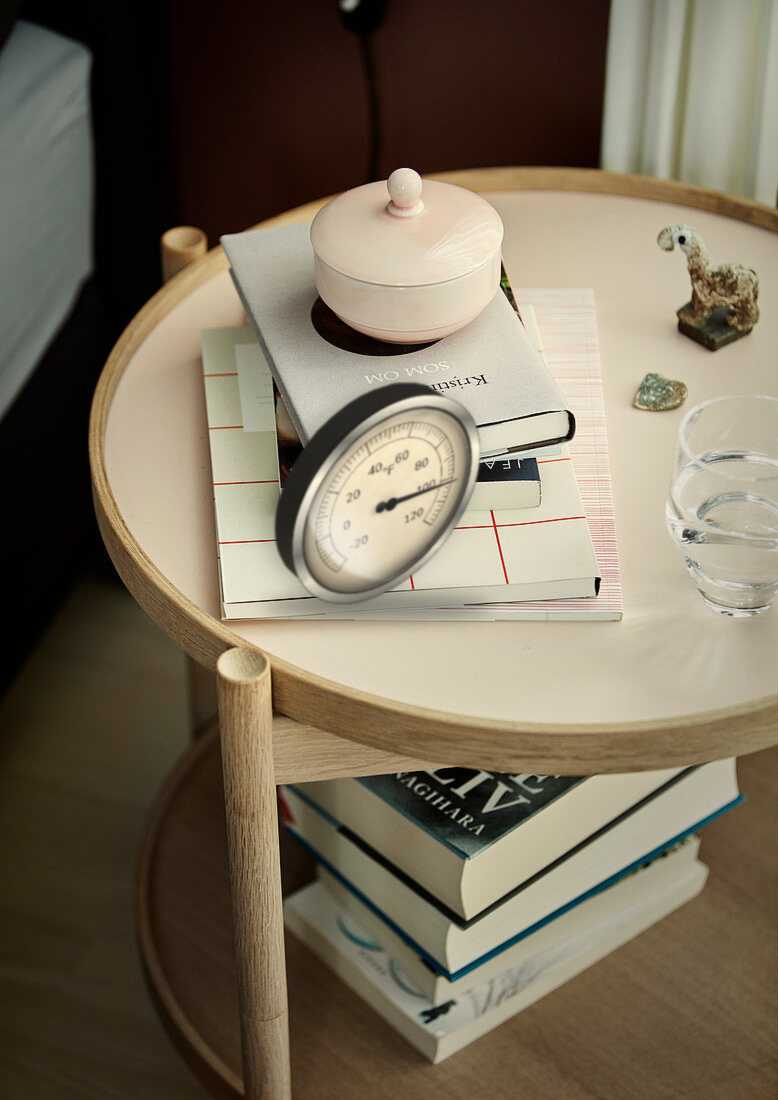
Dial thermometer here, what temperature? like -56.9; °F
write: 100; °F
